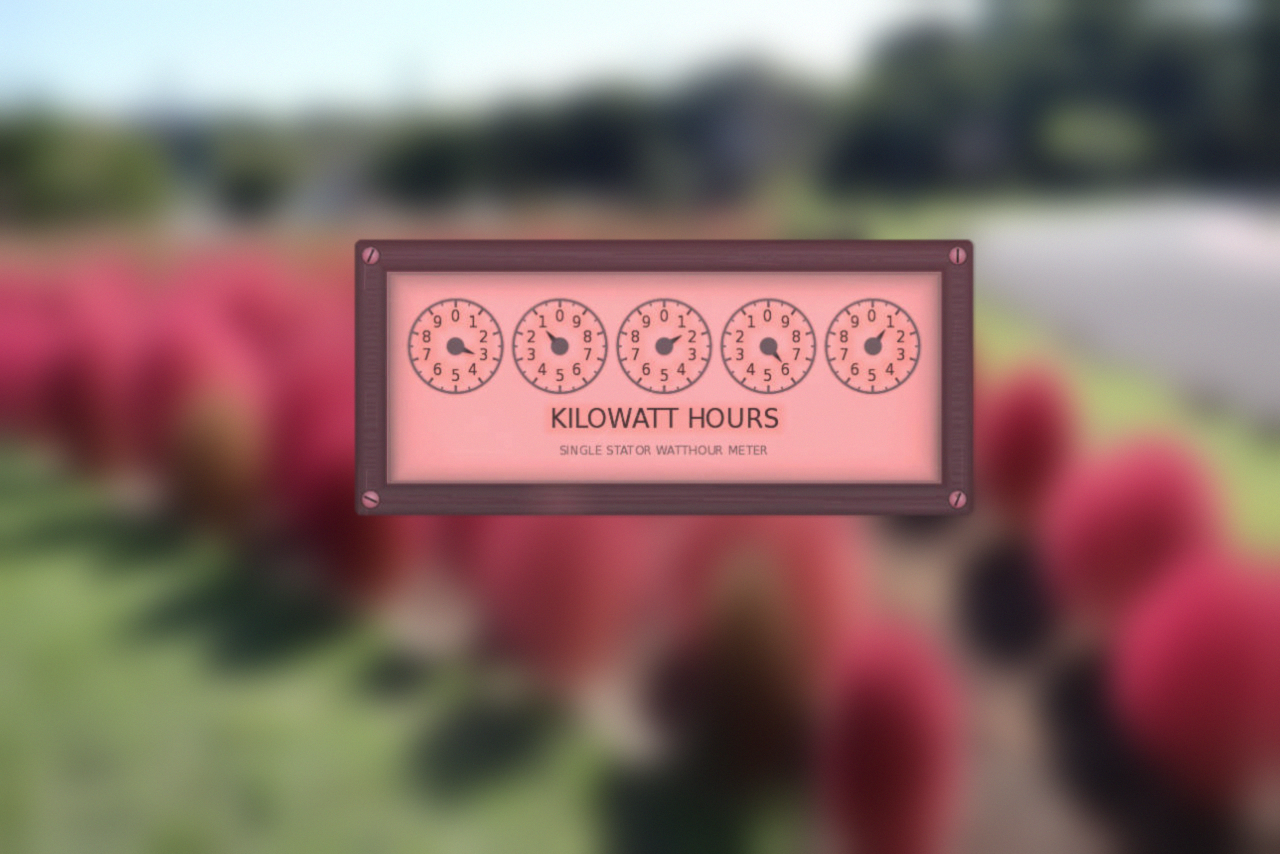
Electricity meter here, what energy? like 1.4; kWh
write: 31161; kWh
